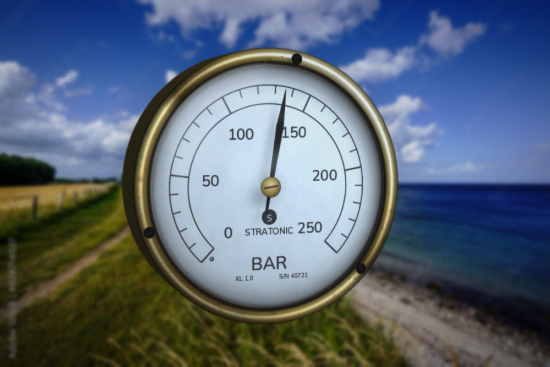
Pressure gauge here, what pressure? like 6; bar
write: 135; bar
